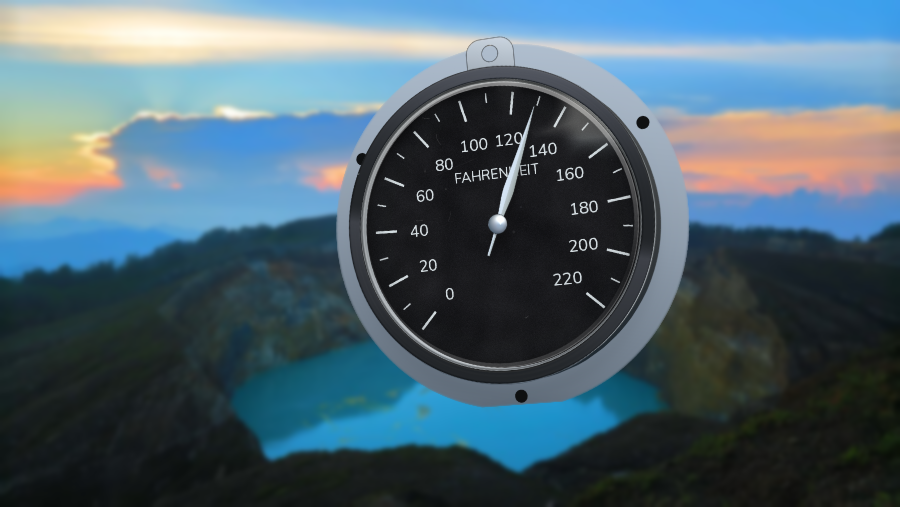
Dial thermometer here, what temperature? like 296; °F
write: 130; °F
